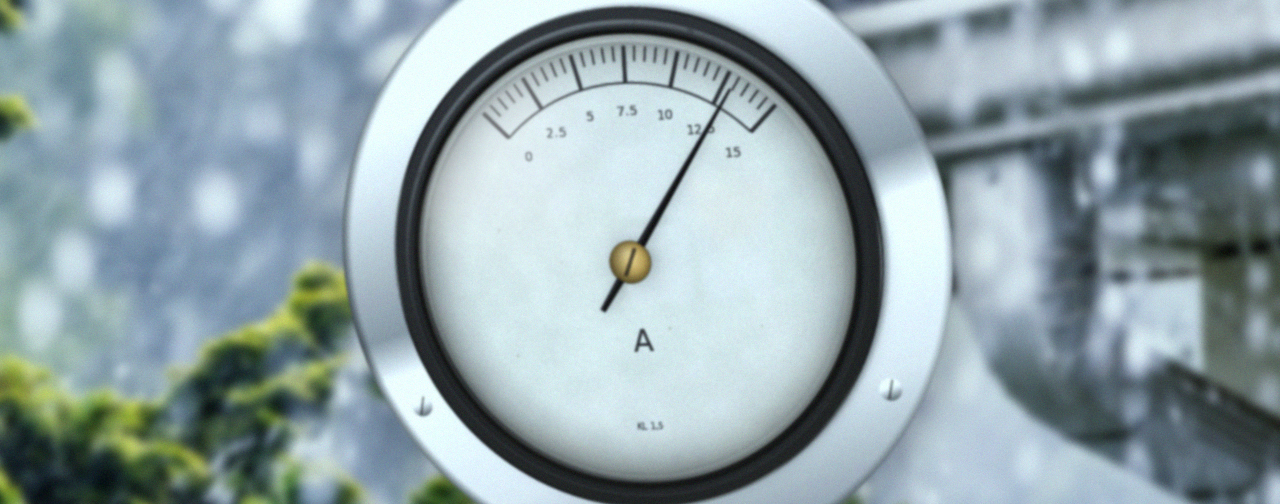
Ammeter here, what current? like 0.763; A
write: 13; A
